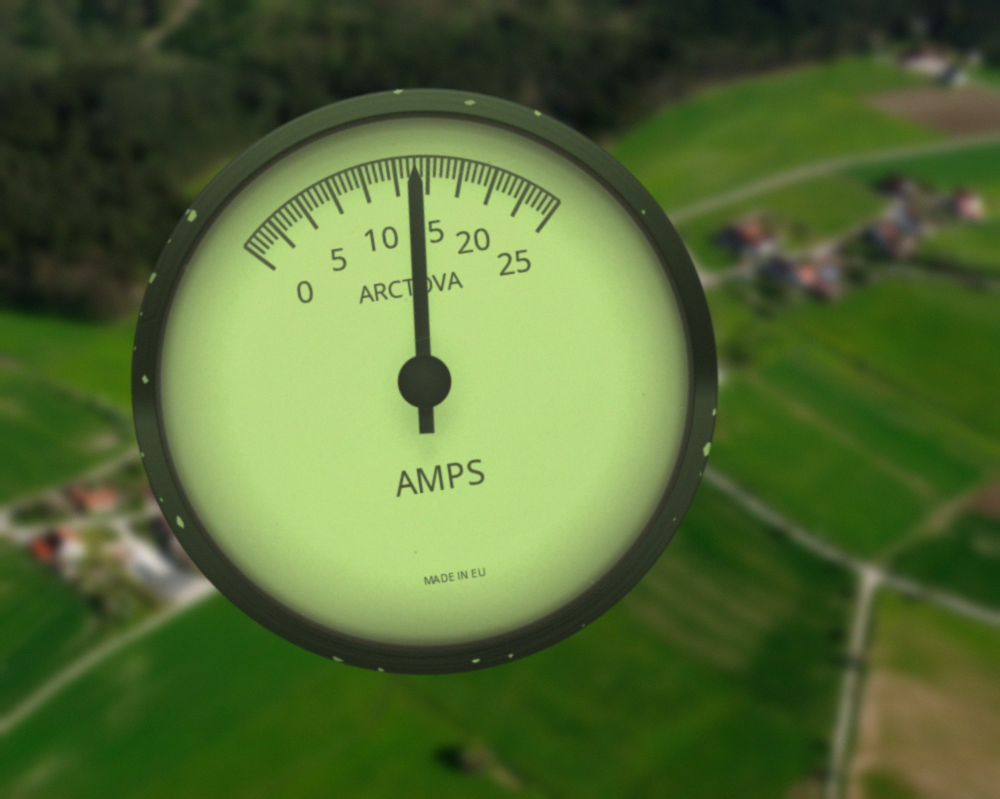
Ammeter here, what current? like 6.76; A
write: 14; A
